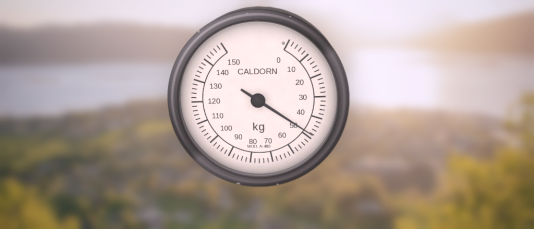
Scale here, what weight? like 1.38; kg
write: 48; kg
